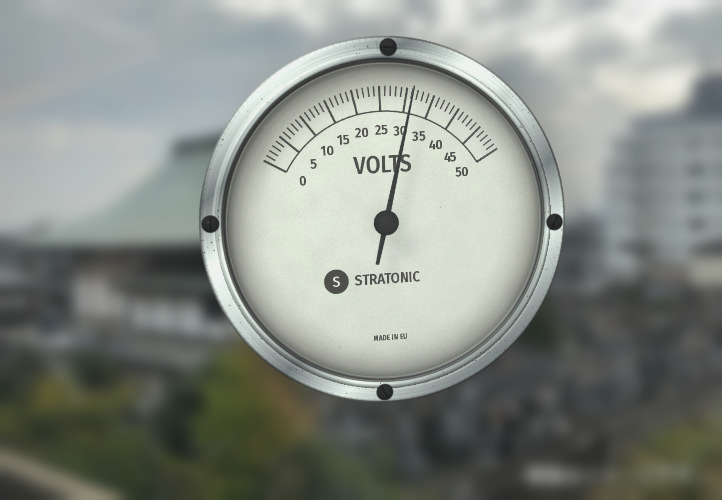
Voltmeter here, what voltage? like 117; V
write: 31; V
